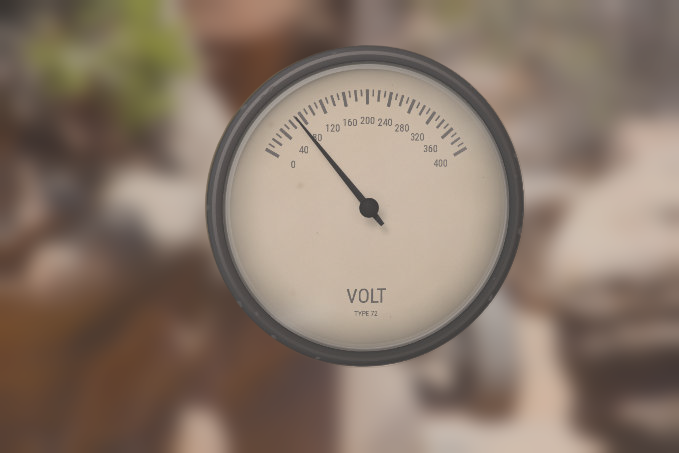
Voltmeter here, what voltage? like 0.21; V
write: 70; V
